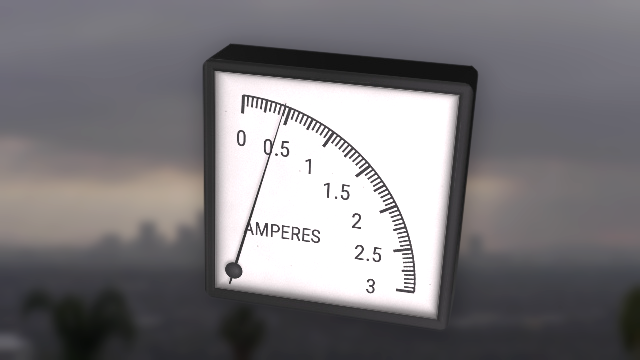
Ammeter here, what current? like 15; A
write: 0.45; A
